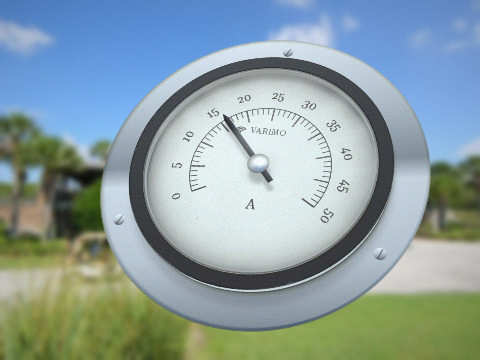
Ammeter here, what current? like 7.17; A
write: 16; A
